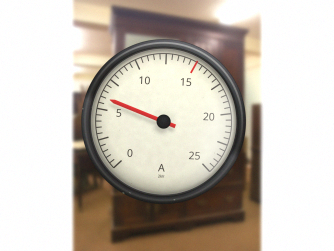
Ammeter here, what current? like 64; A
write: 6; A
